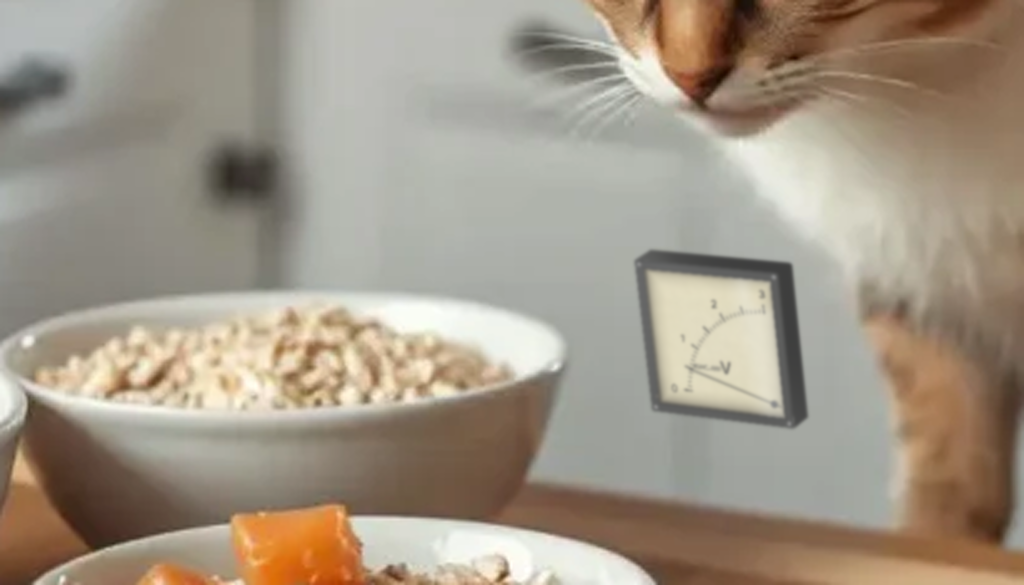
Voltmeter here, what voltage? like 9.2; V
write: 0.5; V
